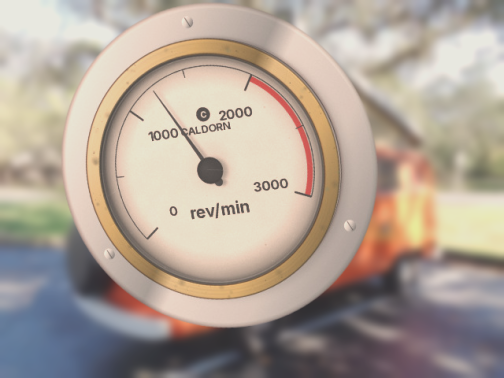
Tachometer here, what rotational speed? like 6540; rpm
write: 1250; rpm
